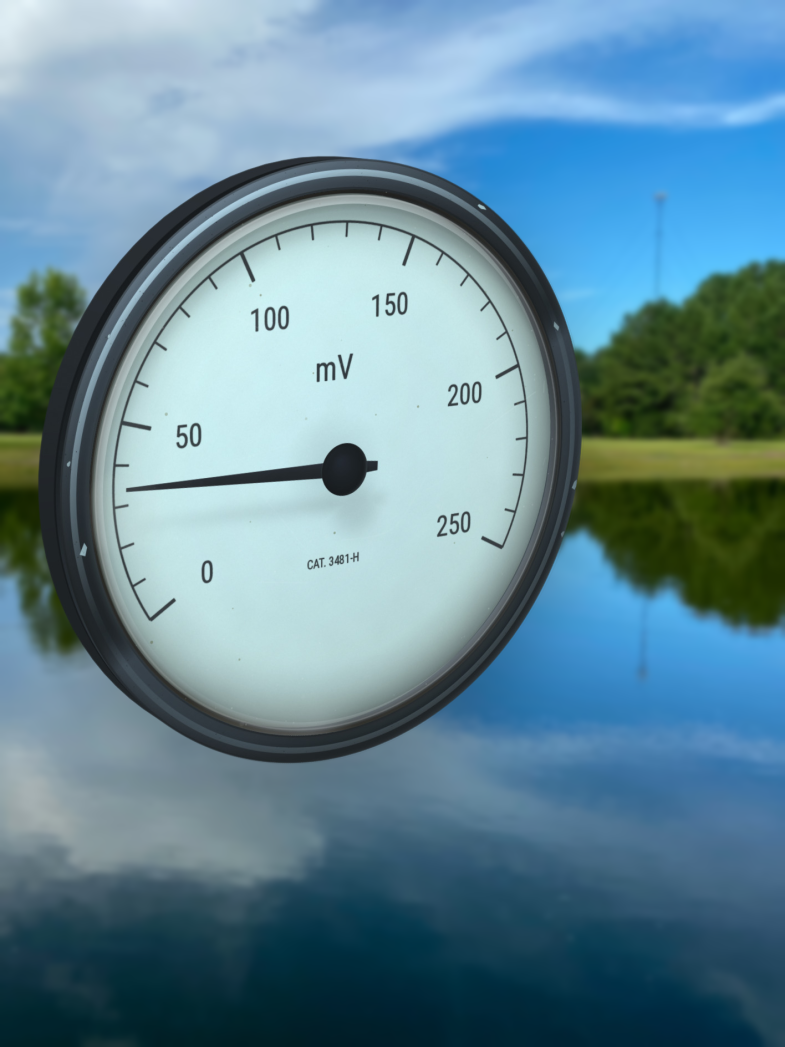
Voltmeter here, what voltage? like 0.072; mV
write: 35; mV
